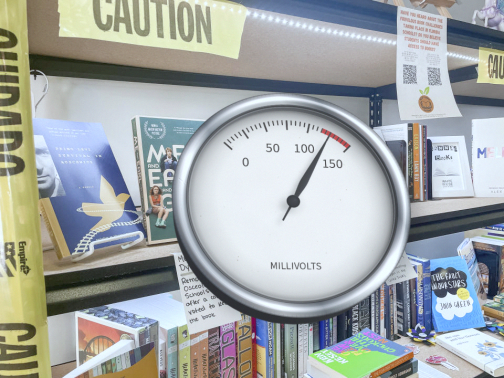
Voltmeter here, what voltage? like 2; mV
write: 125; mV
